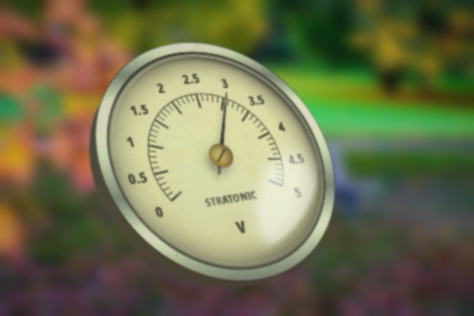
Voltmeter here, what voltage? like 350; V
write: 3; V
